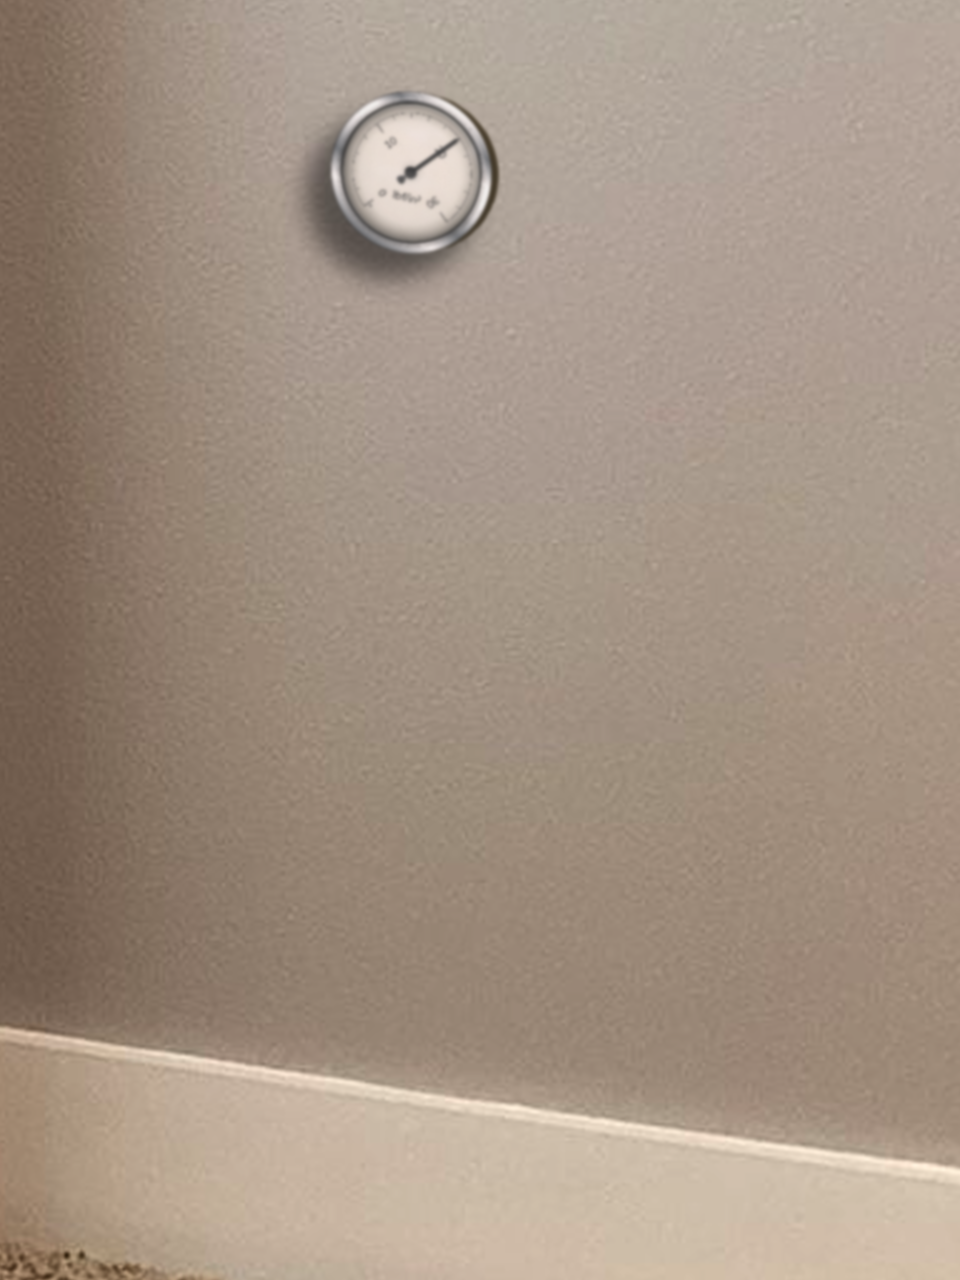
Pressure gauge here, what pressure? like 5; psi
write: 20; psi
